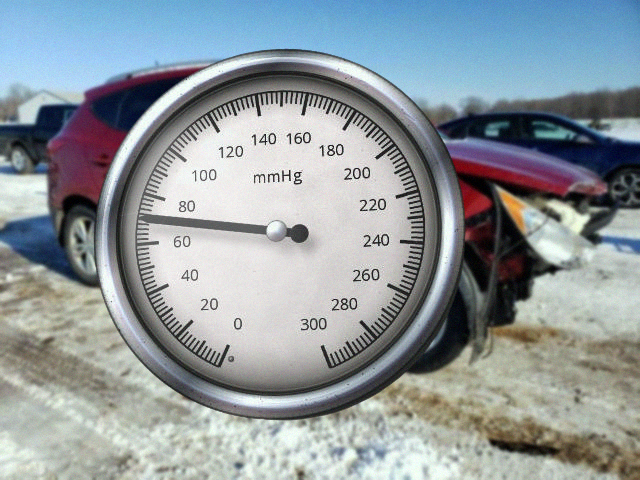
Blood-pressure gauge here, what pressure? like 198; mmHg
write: 70; mmHg
